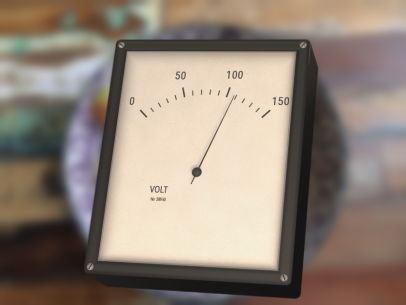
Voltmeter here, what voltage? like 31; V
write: 110; V
